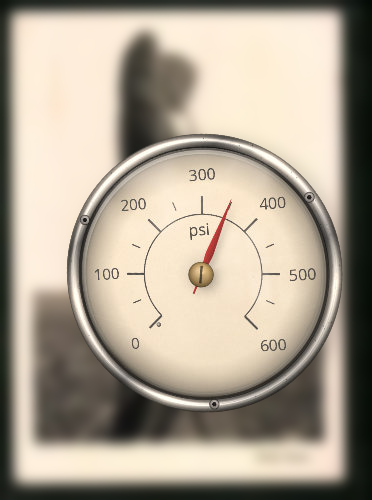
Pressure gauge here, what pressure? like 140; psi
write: 350; psi
